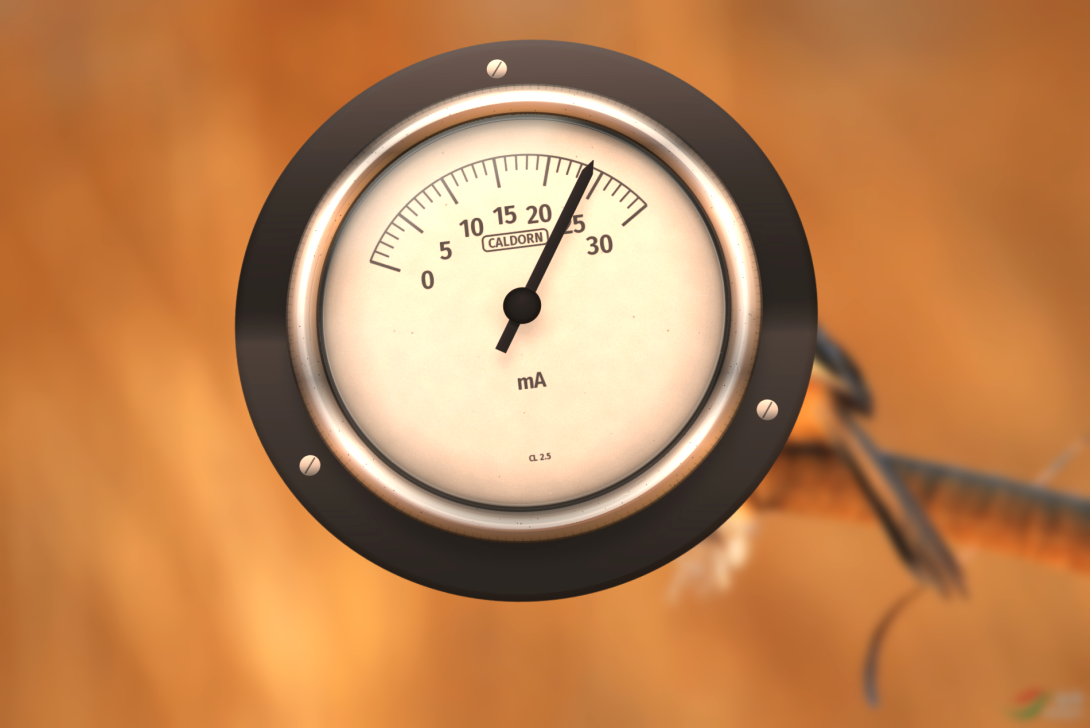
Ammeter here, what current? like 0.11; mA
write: 24; mA
